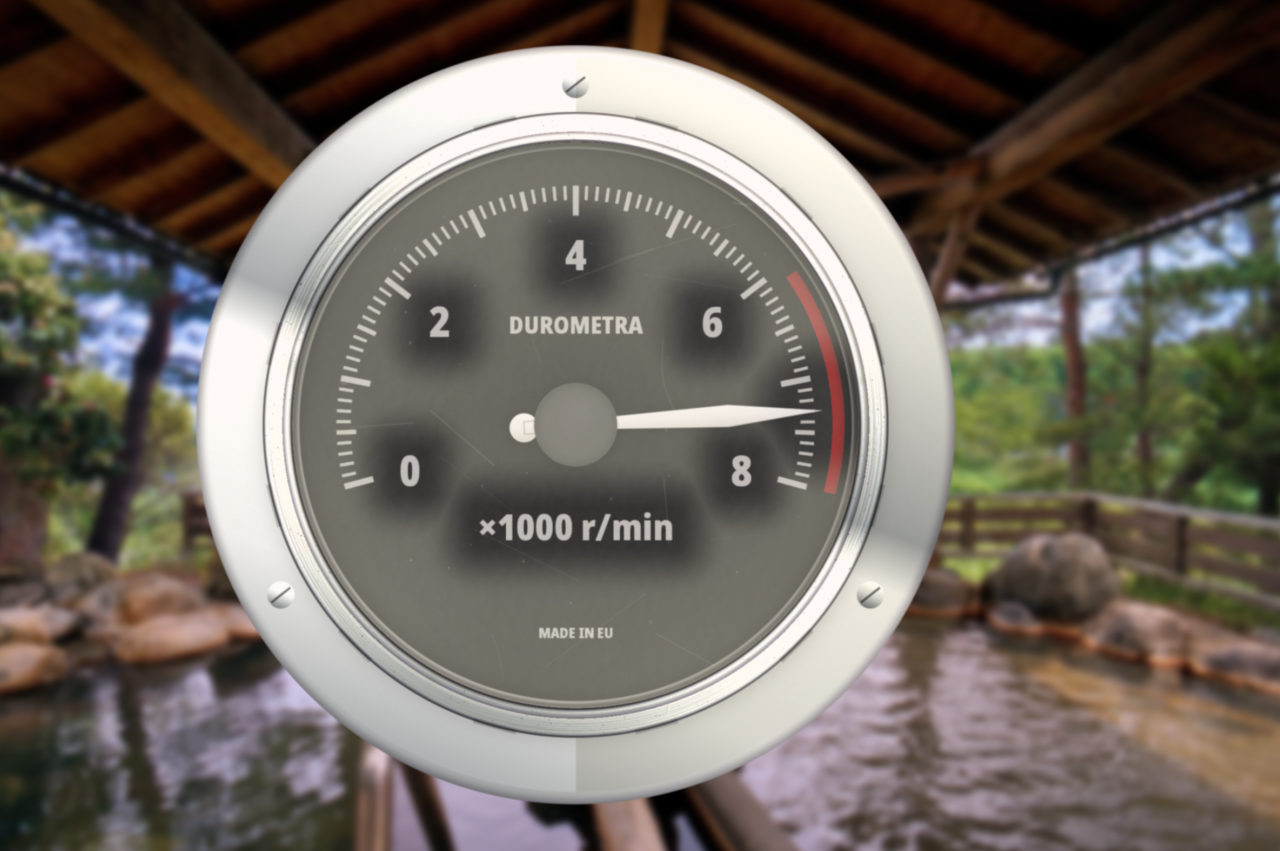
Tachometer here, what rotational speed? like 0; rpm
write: 7300; rpm
